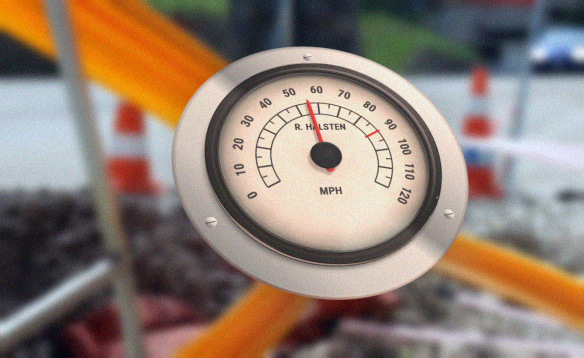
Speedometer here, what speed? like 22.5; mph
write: 55; mph
